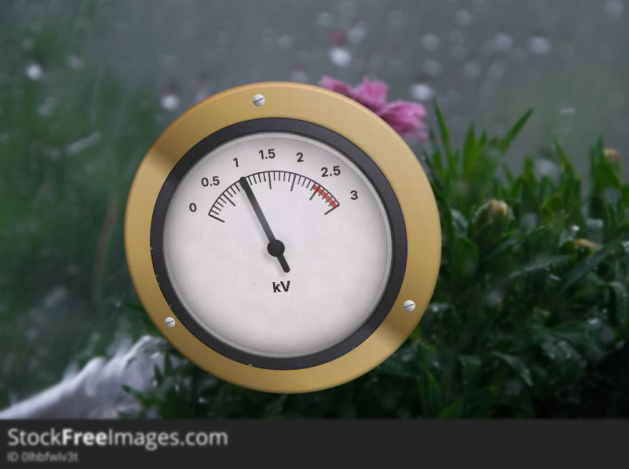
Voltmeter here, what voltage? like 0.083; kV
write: 1; kV
